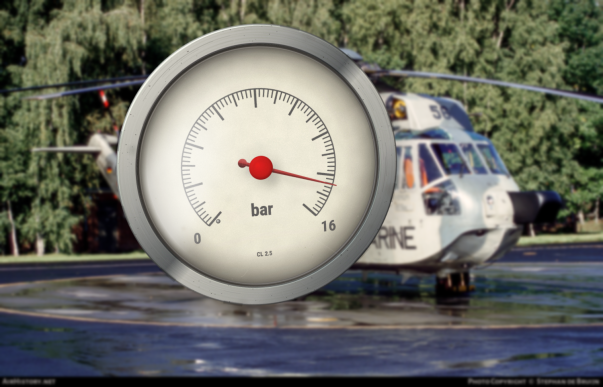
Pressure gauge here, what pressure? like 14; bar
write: 14.4; bar
